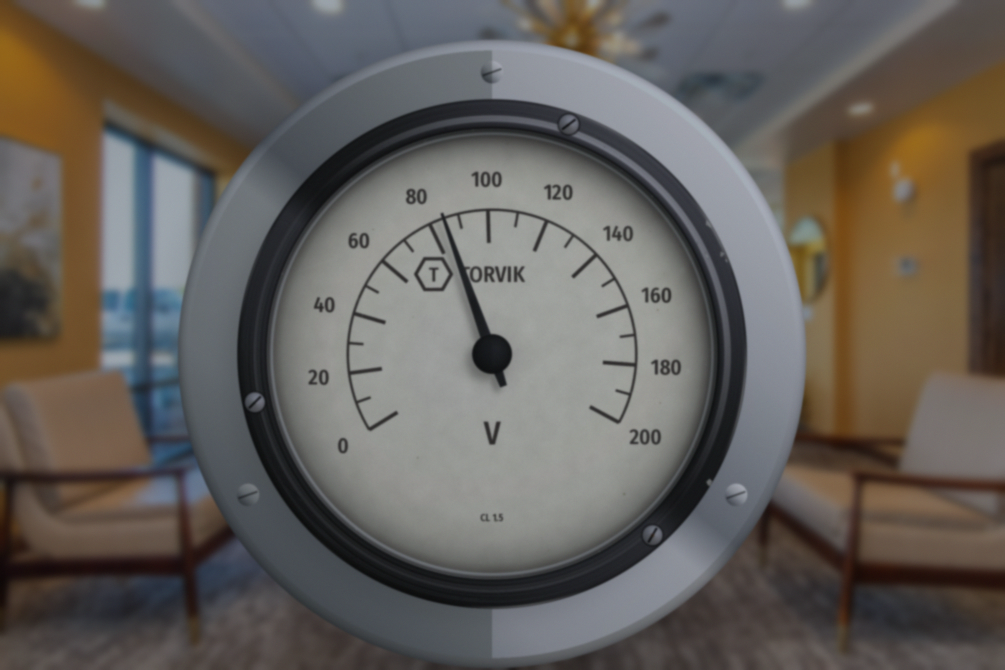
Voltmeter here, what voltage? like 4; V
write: 85; V
